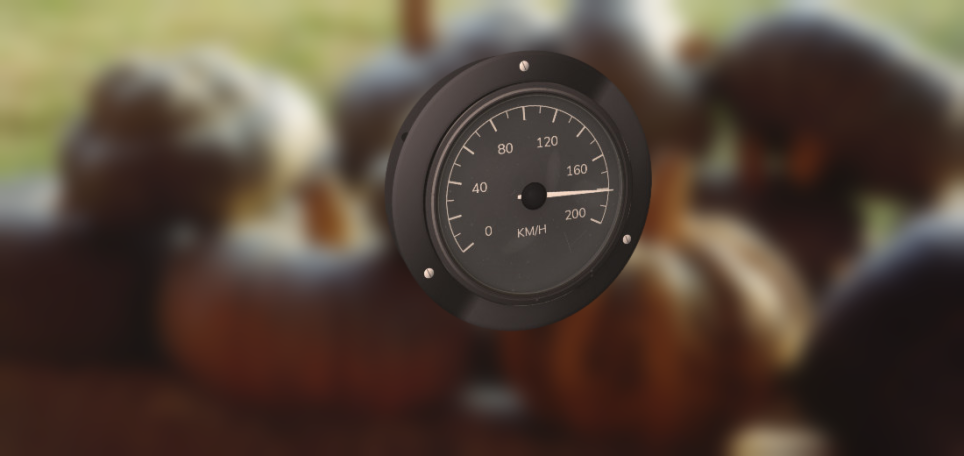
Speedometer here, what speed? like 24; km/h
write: 180; km/h
